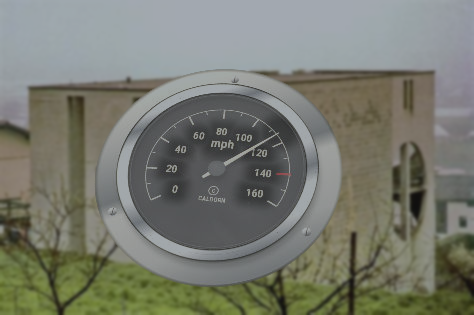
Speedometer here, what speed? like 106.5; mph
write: 115; mph
